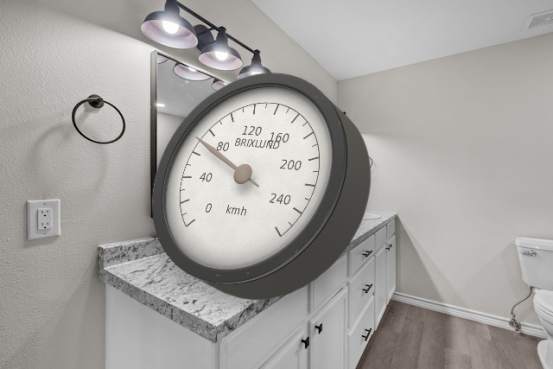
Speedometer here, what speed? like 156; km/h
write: 70; km/h
